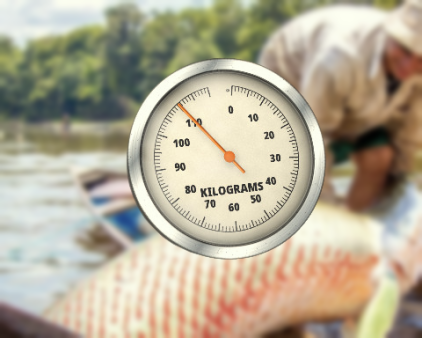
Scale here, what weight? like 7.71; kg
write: 110; kg
